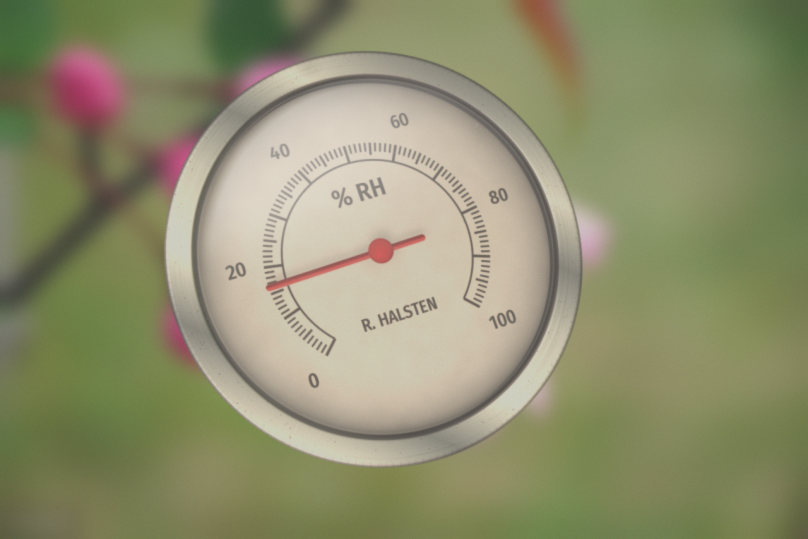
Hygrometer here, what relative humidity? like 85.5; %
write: 16; %
